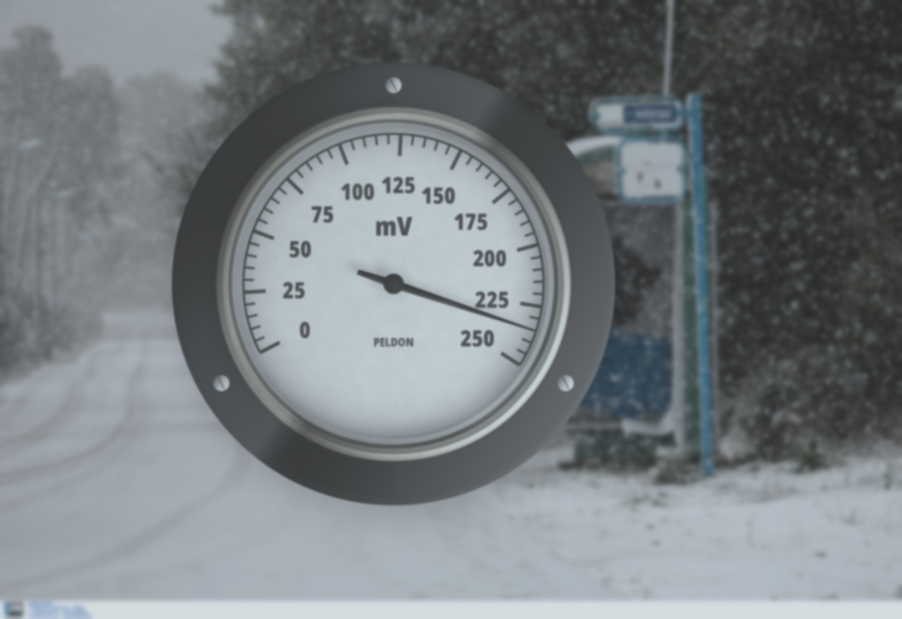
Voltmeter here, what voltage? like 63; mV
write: 235; mV
